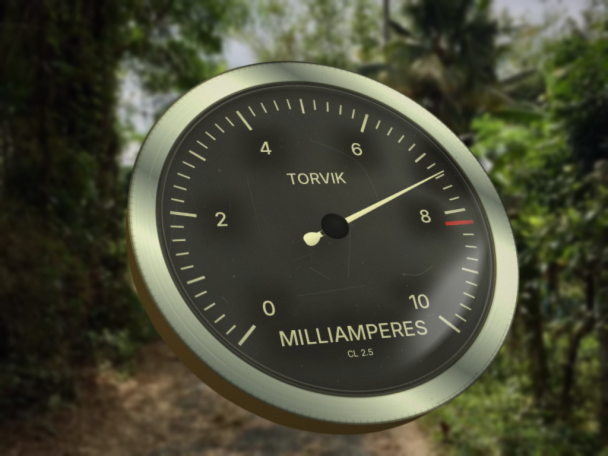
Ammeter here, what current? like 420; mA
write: 7.4; mA
